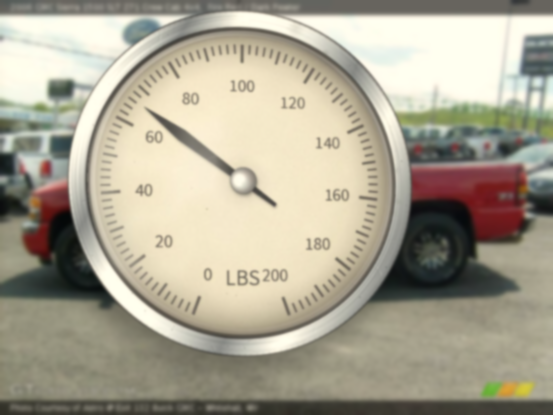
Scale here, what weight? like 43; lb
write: 66; lb
